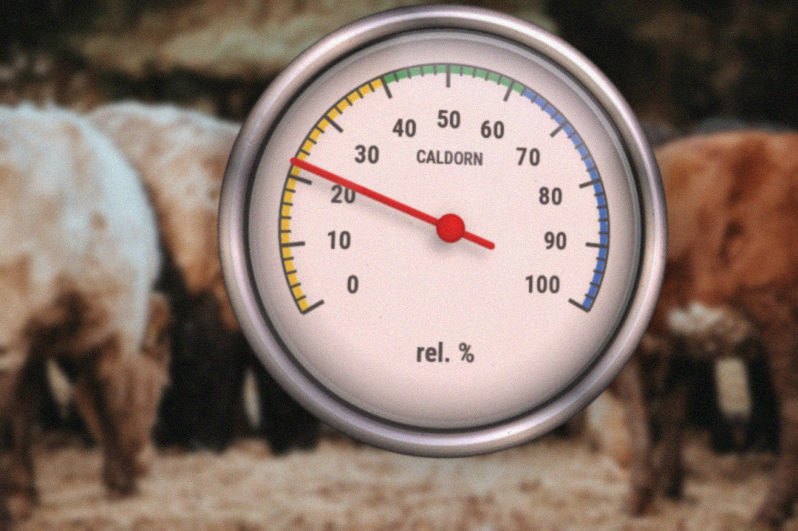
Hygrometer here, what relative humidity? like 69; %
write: 22; %
